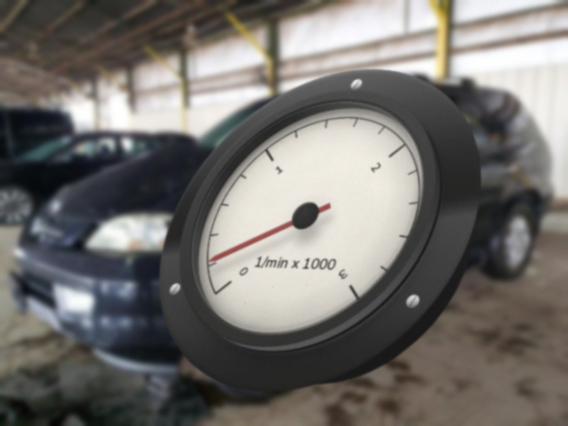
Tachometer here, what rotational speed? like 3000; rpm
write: 200; rpm
